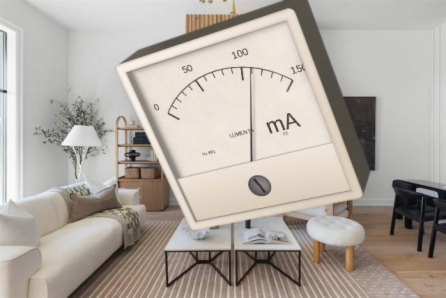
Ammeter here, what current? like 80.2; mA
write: 110; mA
